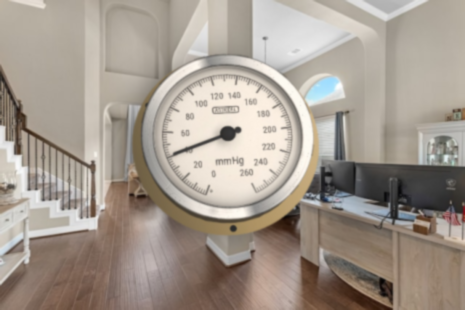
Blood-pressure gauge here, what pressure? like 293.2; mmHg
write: 40; mmHg
